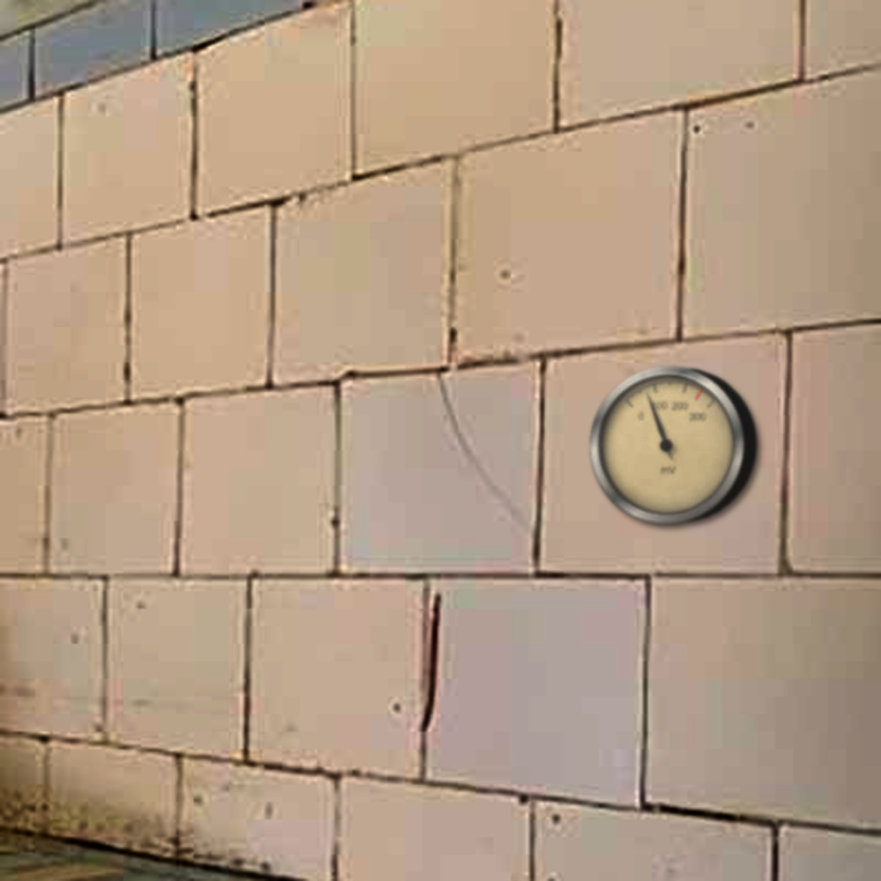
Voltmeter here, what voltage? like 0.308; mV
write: 75; mV
